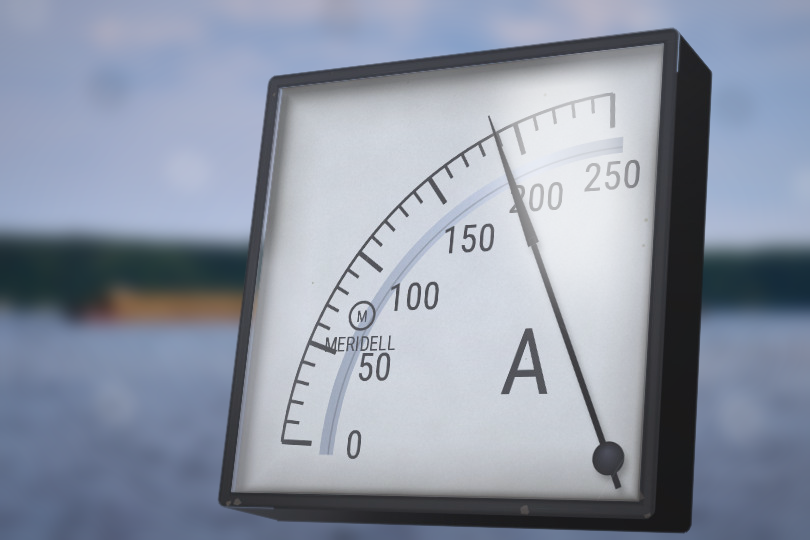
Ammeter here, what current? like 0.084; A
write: 190; A
